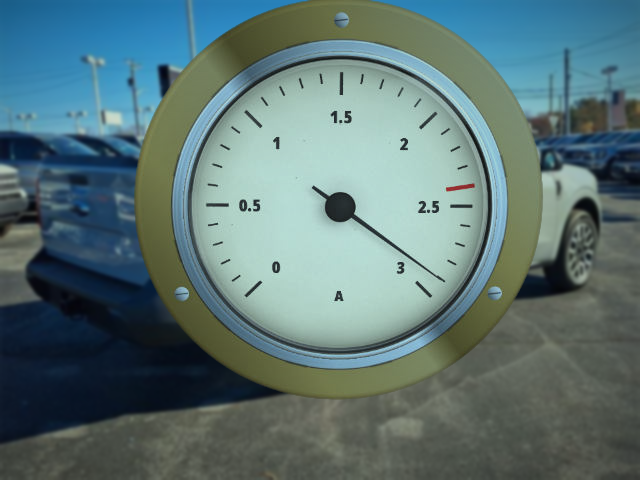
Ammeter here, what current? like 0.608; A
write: 2.9; A
